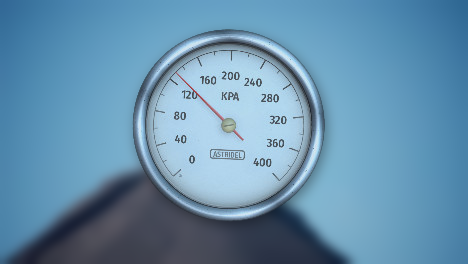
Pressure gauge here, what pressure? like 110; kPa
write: 130; kPa
